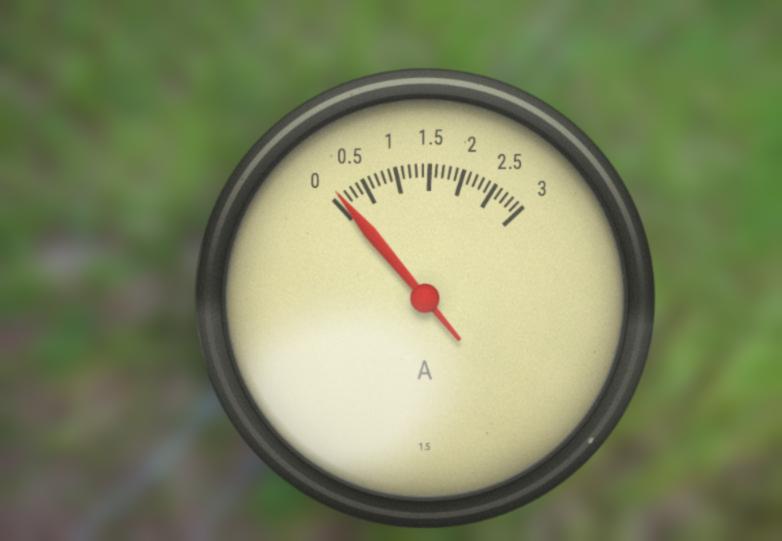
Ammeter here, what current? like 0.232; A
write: 0.1; A
